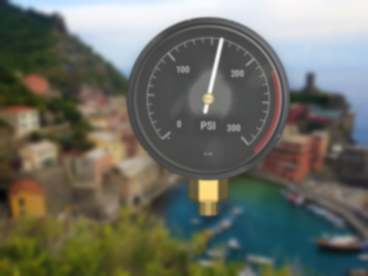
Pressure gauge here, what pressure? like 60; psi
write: 160; psi
